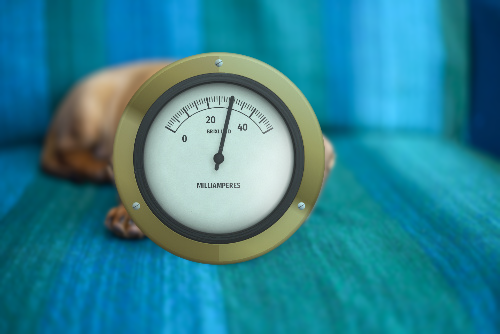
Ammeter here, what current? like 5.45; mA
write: 30; mA
